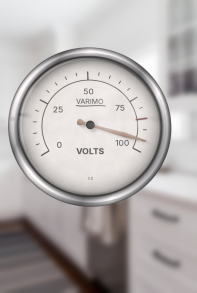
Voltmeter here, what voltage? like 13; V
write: 95; V
